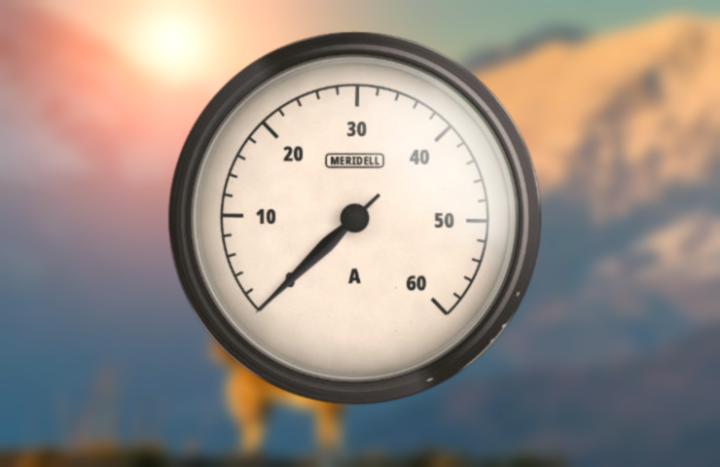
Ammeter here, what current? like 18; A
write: 0; A
